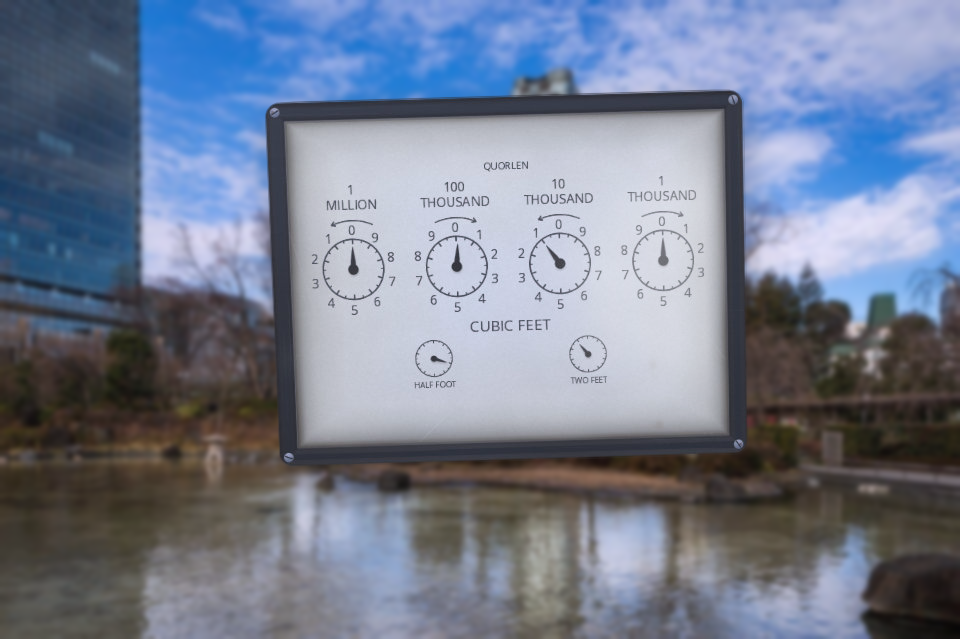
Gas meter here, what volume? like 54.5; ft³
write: 1000; ft³
